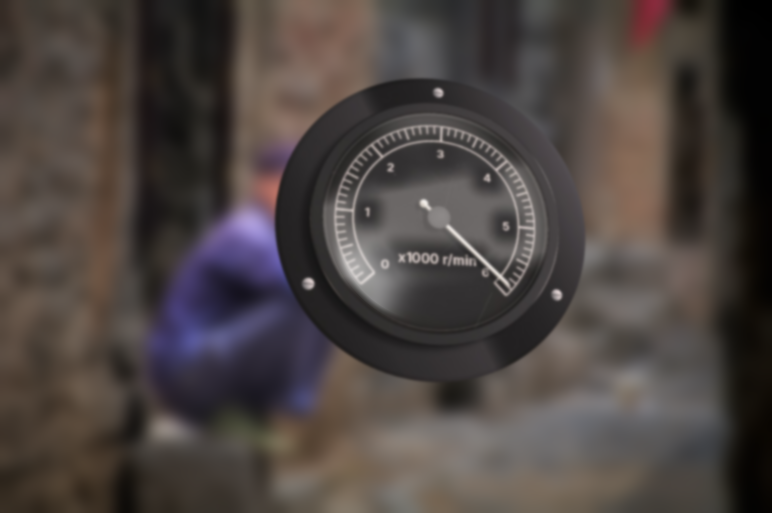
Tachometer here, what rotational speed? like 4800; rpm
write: 5900; rpm
